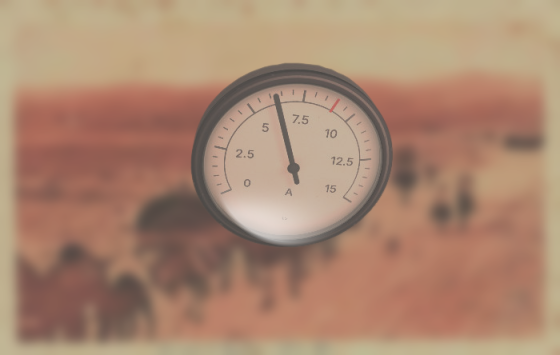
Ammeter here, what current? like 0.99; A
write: 6.25; A
